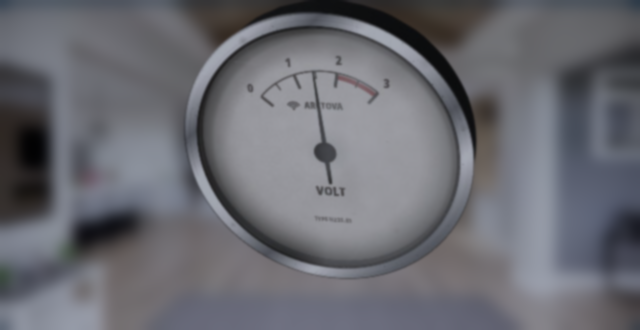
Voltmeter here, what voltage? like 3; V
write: 1.5; V
